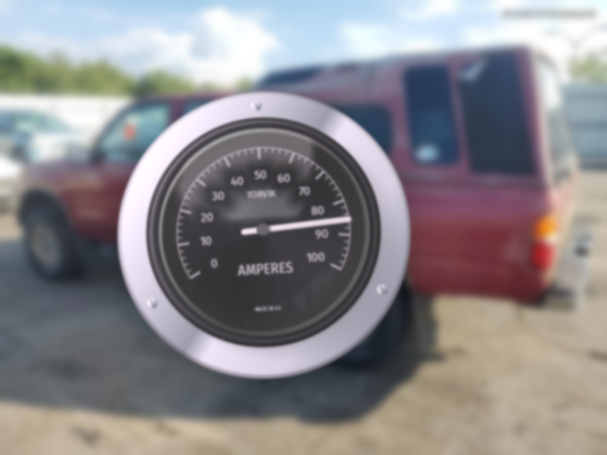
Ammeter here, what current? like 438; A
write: 86; A
